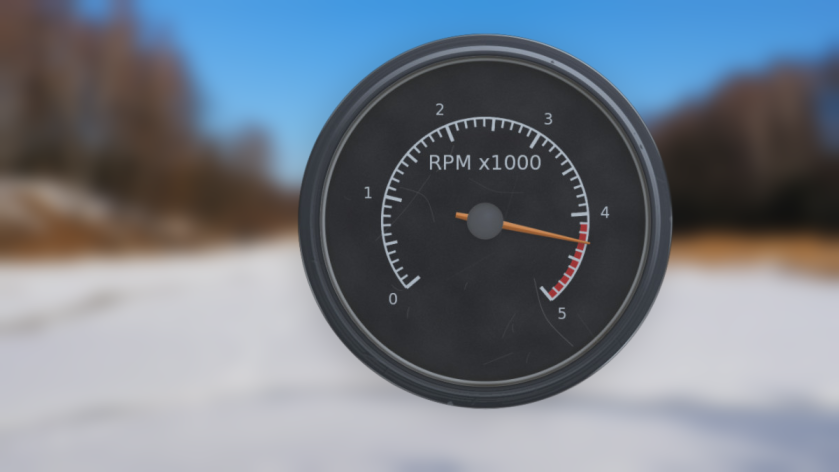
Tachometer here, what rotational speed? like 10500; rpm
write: 4300; rpm
